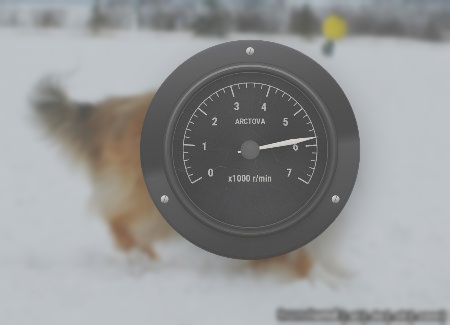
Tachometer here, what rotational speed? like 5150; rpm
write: 5800; rpm
